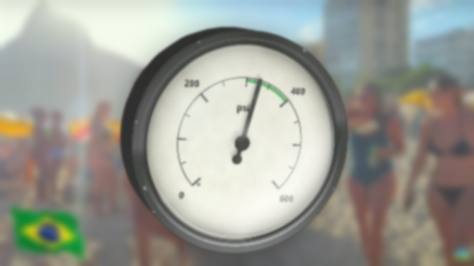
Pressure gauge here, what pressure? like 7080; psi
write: 325; psi
